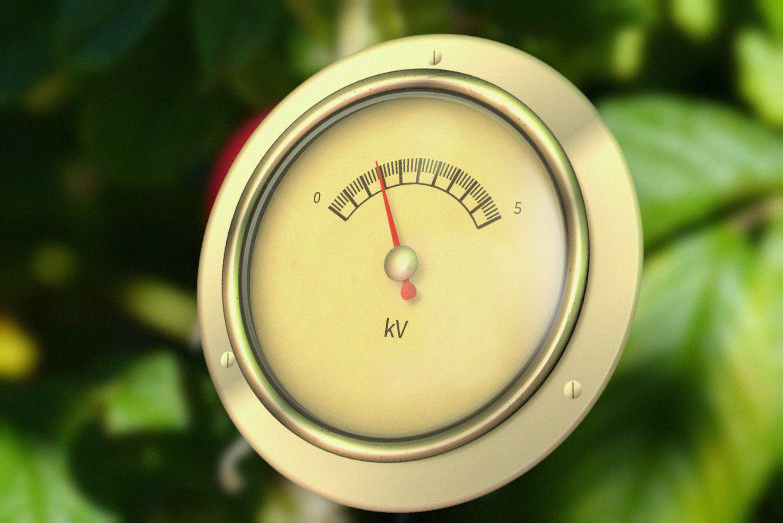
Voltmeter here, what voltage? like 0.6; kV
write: 1.5; kV
